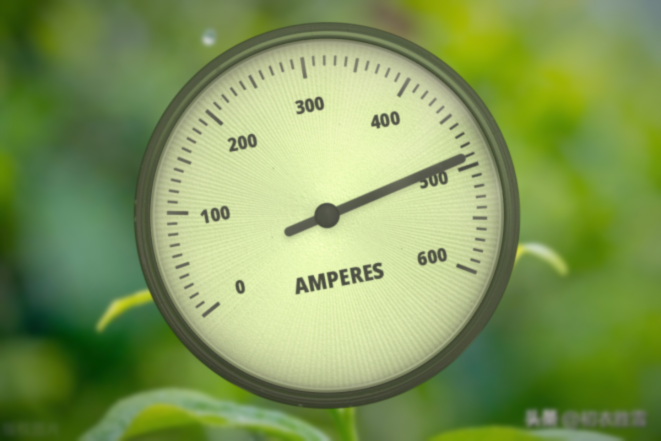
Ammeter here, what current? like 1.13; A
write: 490; A
